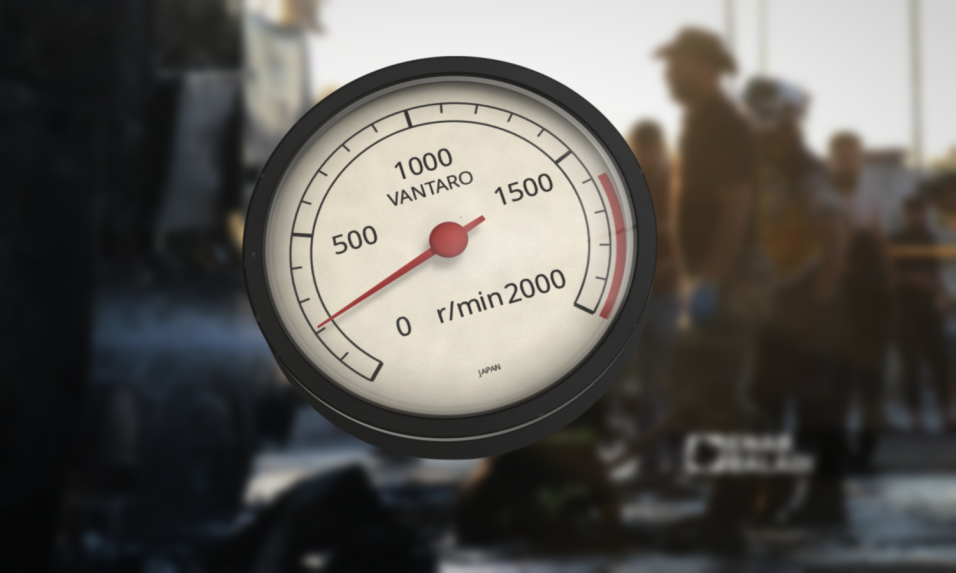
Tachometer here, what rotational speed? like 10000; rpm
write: 200; rpm
